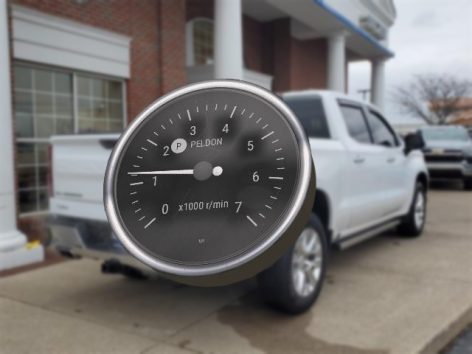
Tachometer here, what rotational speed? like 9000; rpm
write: 1200; rpm
